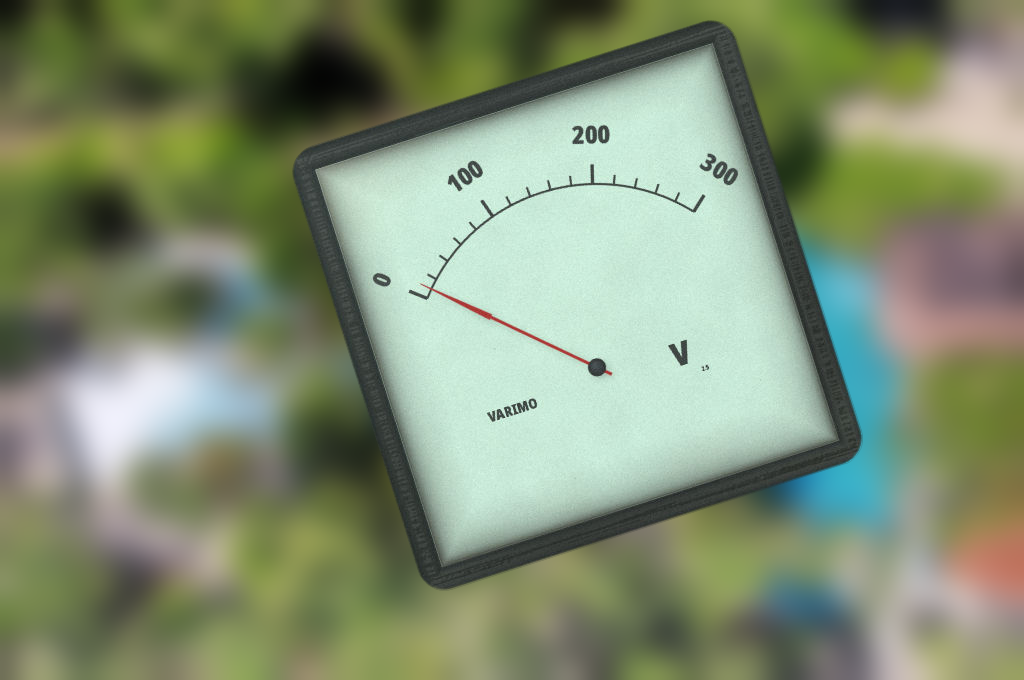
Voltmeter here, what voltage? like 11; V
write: 10; V
